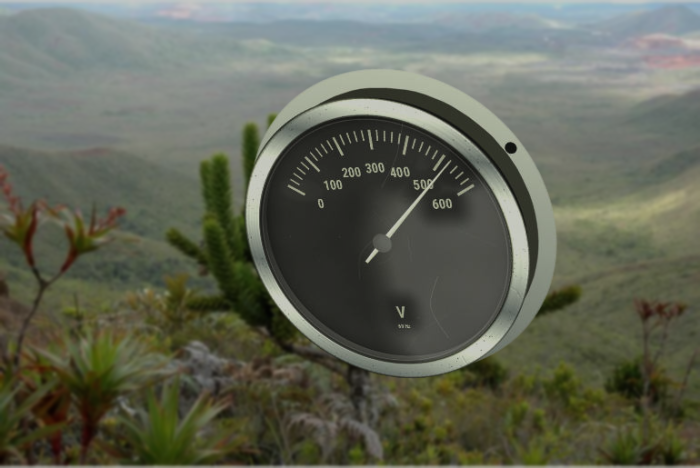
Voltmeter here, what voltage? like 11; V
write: 520; V
